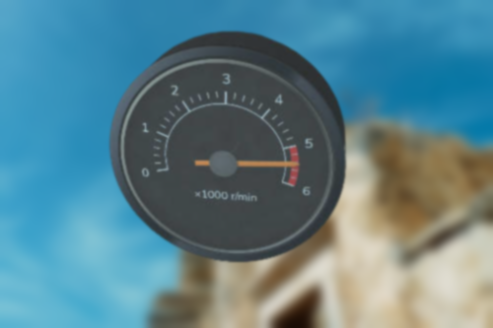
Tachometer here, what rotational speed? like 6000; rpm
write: 5400; rpm
